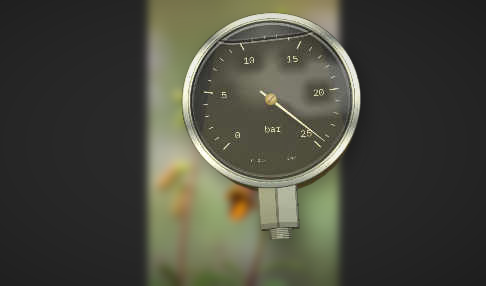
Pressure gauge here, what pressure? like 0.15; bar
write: 24.5; bar
